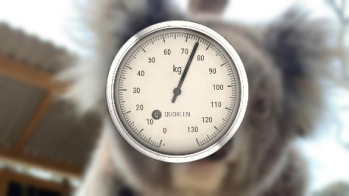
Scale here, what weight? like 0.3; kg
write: 75; kg
